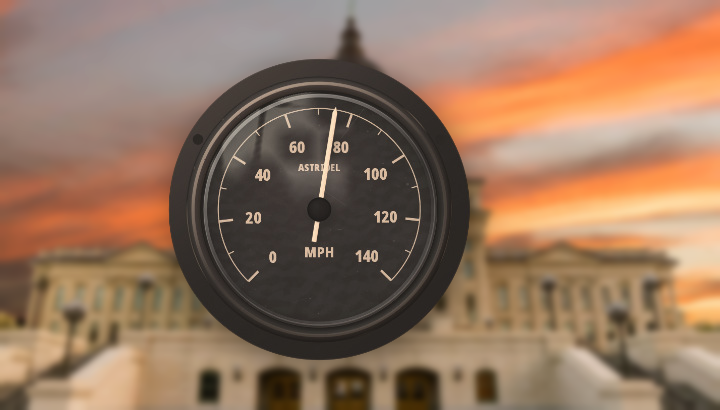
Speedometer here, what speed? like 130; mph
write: 75; mph
